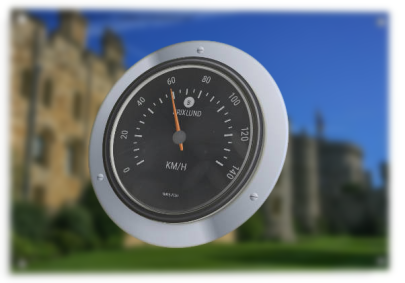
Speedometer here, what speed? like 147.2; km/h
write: 60; km/h
